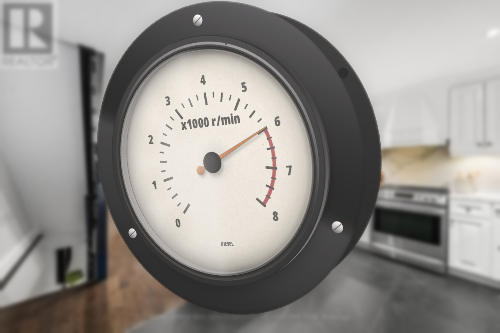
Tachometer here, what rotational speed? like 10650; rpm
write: 6000; rpm
